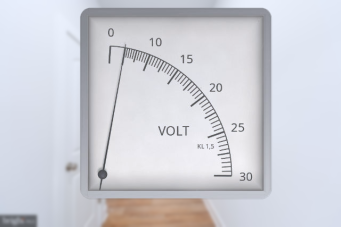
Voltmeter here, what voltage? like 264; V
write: 5; V
